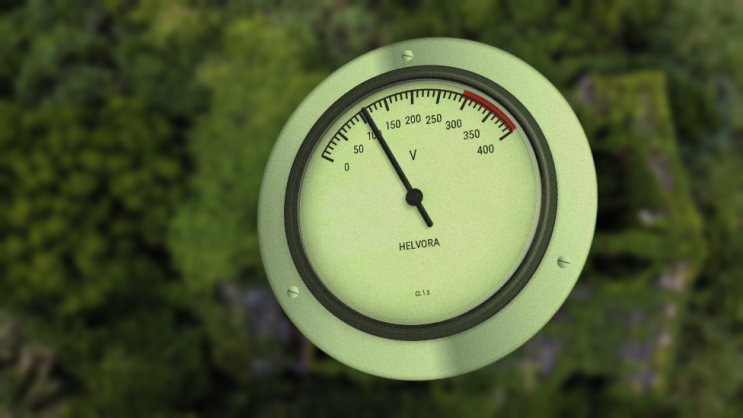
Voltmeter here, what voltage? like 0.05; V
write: 110; V
